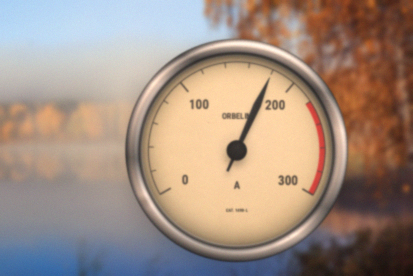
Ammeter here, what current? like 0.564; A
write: 180; A
